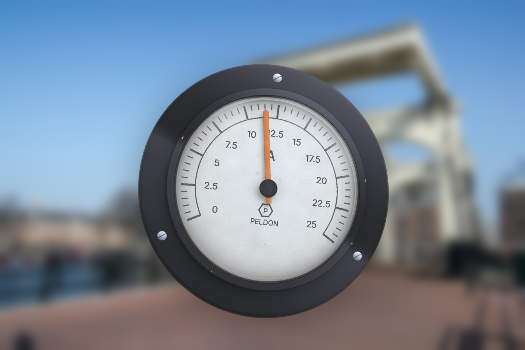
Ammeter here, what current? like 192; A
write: 11.5; A
